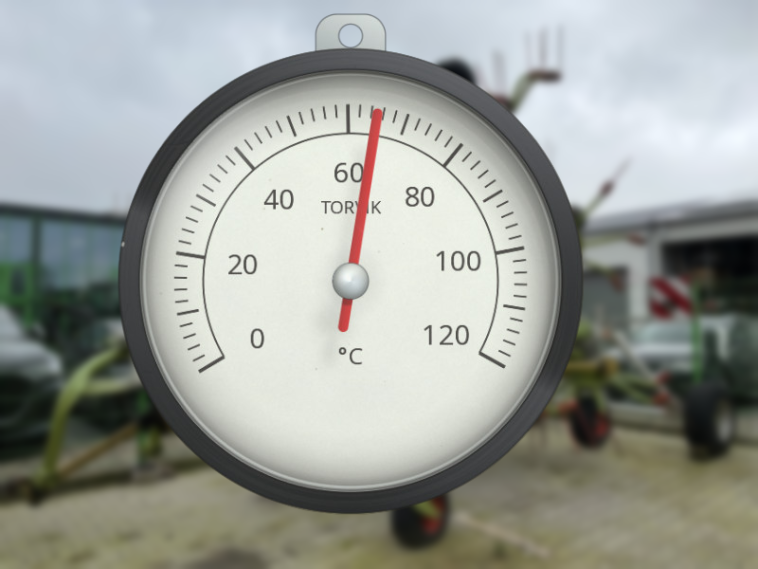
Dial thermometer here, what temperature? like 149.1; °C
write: 65; °C
